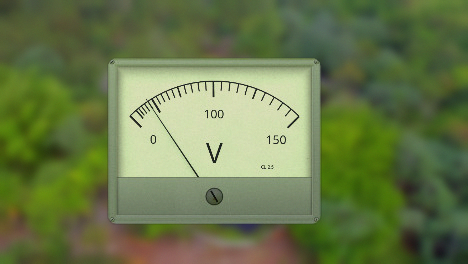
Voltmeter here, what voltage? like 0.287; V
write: 45; V
